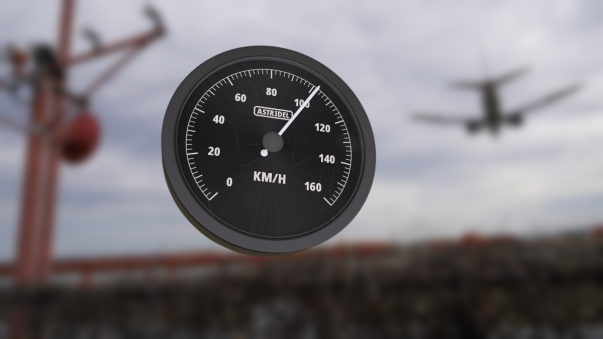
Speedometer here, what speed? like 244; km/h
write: 102; km/h
